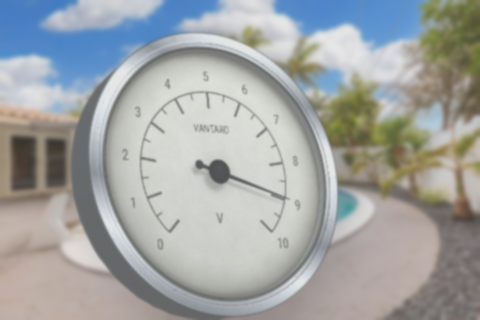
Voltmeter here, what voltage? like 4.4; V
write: 9; V
